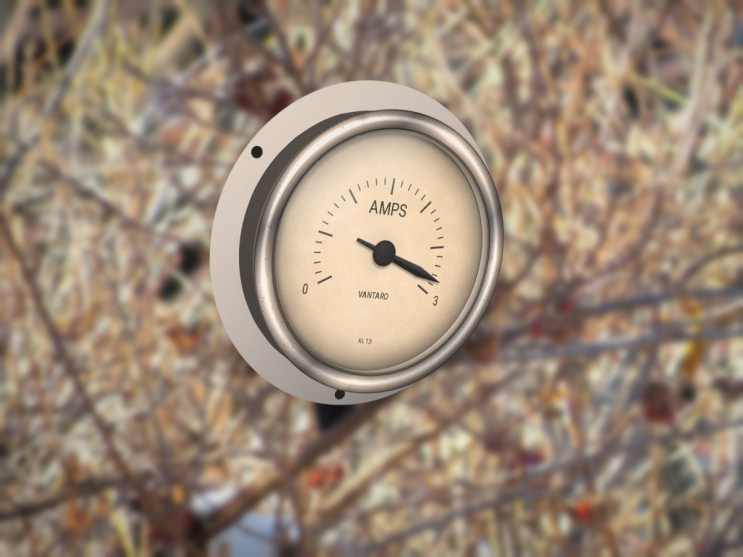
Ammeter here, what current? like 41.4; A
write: 2.85; A
